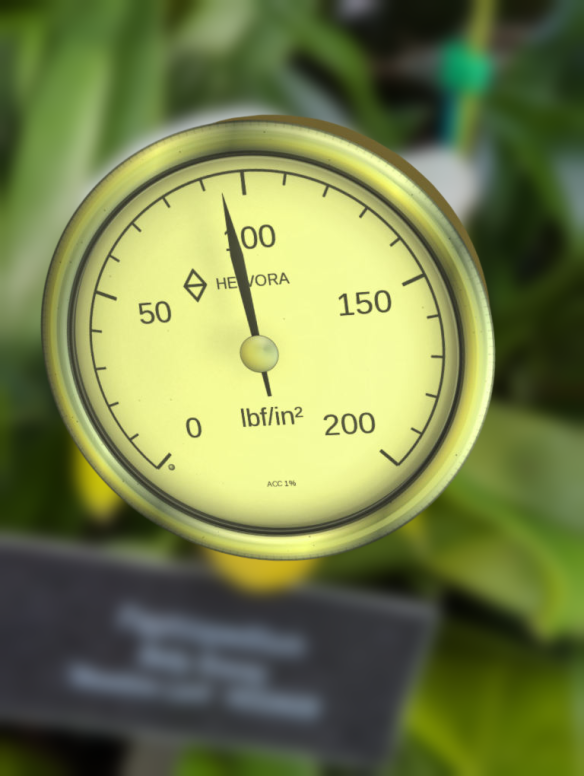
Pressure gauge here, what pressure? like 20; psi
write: 95; psi
